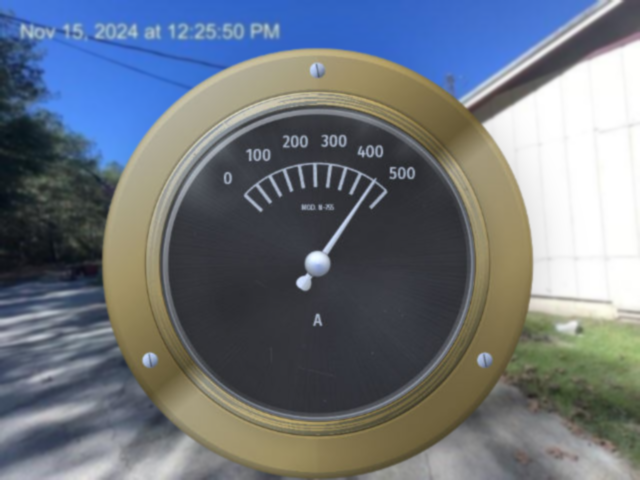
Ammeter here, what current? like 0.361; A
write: 450; A
